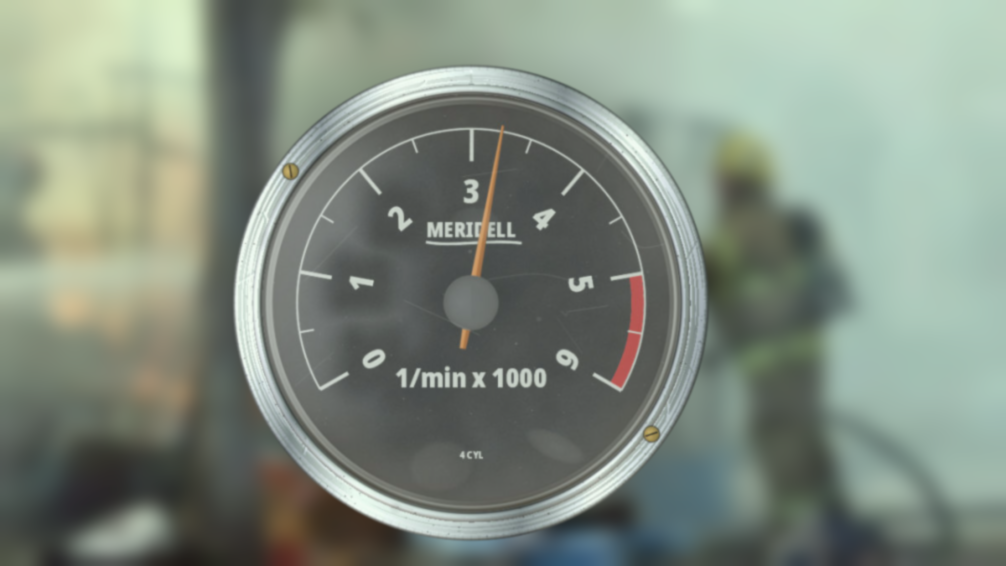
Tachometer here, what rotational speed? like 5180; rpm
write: 3250; rpm
